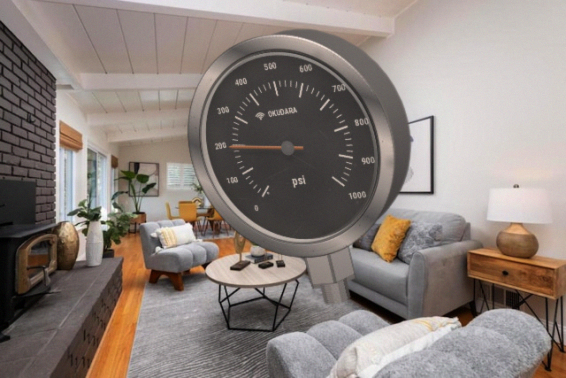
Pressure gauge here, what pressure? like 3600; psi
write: 200; psi
